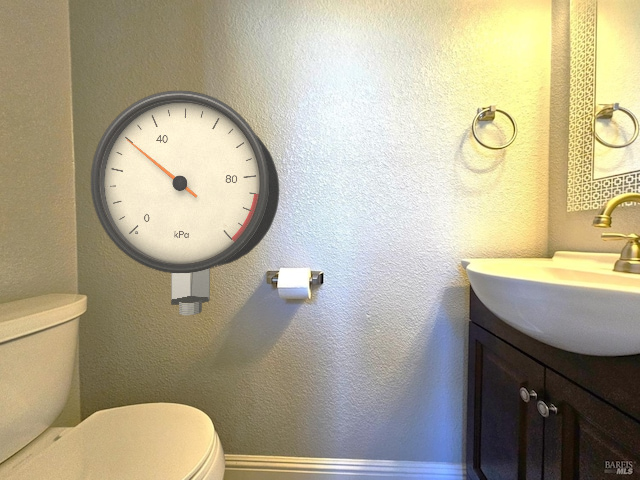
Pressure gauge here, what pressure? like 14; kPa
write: 30; kPa
